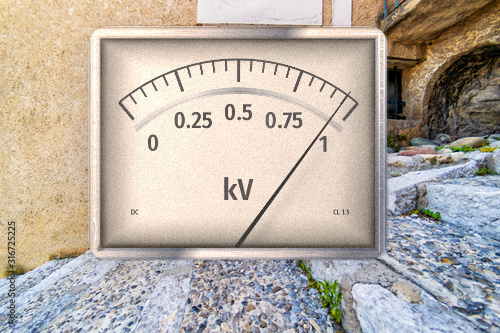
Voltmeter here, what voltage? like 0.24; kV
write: 0.95; kV
